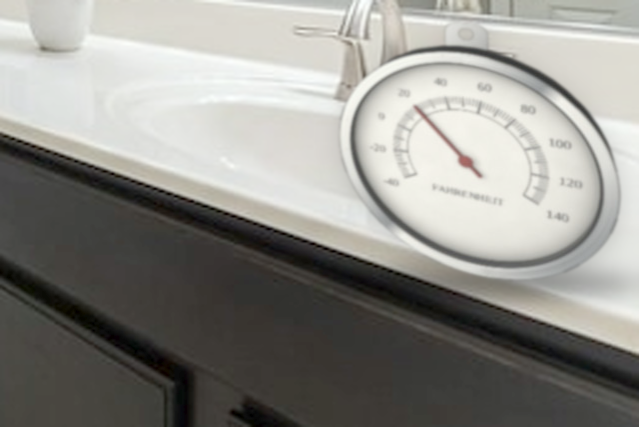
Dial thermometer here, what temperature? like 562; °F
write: 20; °F
